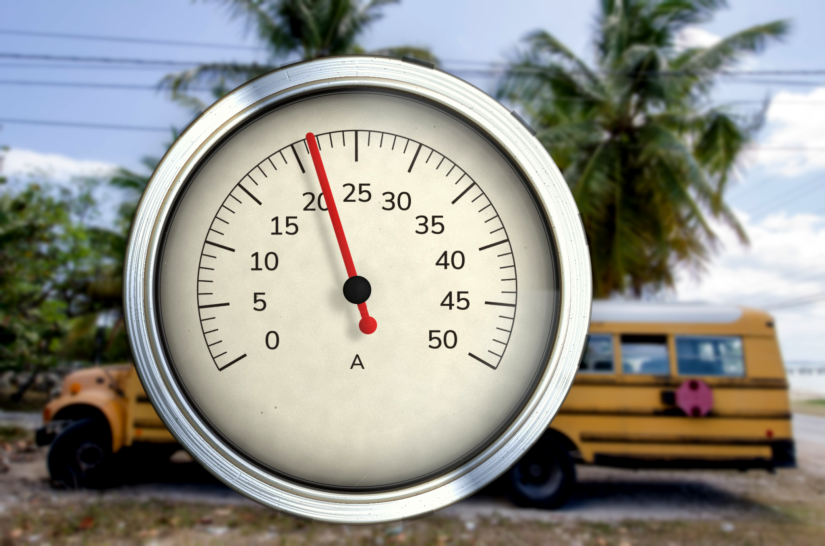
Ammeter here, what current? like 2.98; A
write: 21.5; A
